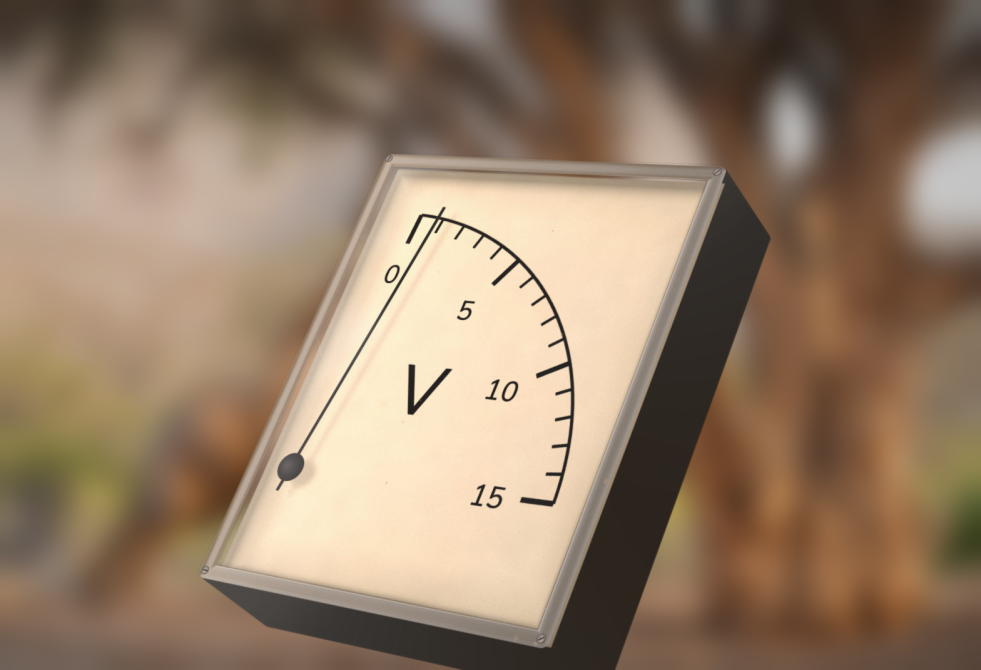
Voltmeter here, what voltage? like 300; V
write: 1; V
